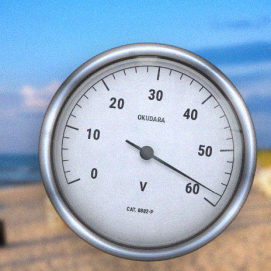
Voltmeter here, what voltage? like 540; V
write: 58; V
